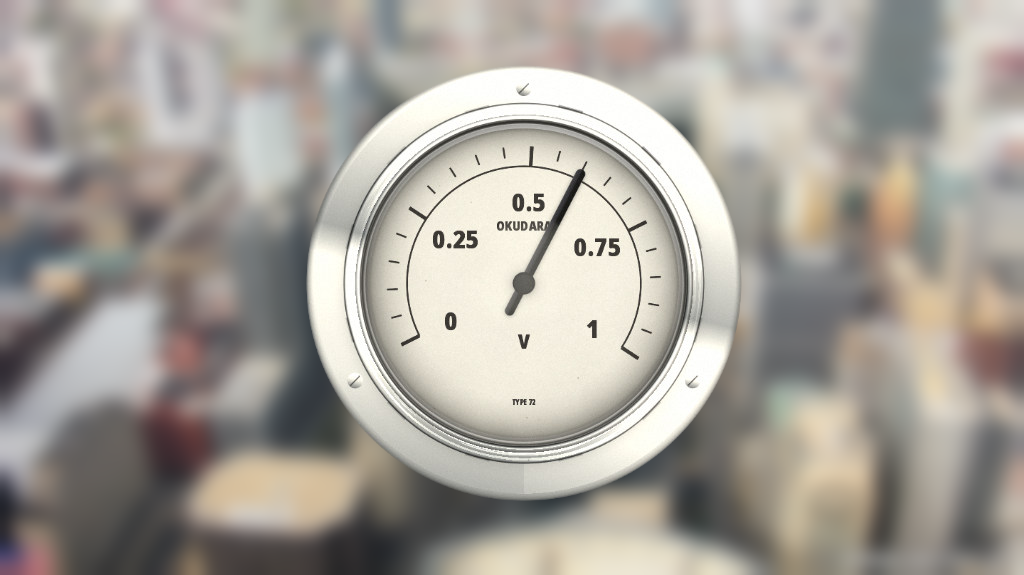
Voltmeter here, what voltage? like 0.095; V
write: 0.6; V
